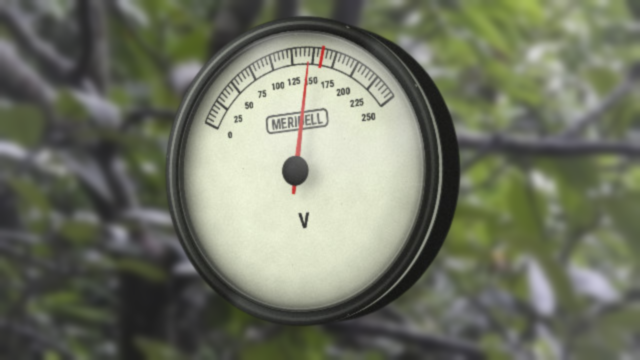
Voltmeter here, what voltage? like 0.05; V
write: 150; V
